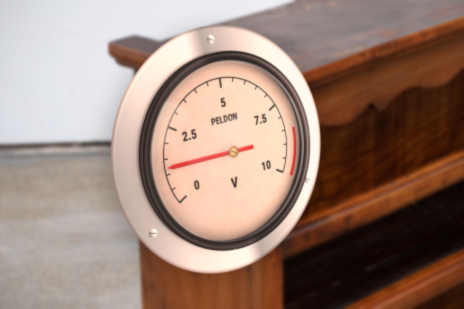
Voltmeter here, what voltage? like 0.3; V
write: 1.25; V
